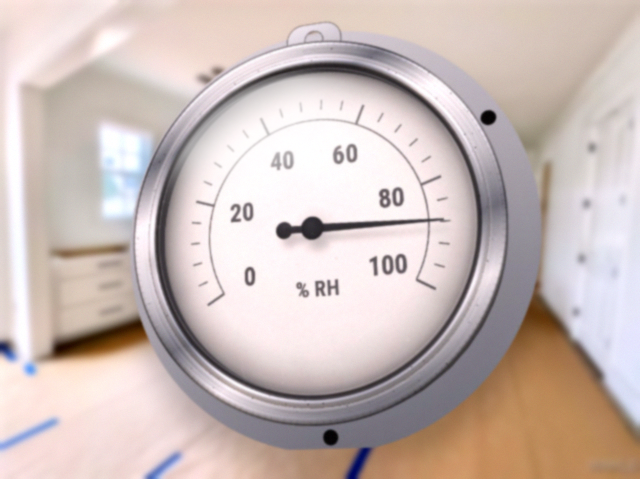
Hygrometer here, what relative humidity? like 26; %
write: 88; %
